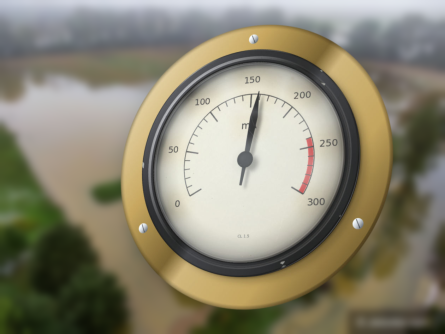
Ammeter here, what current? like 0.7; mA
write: 160; mA
